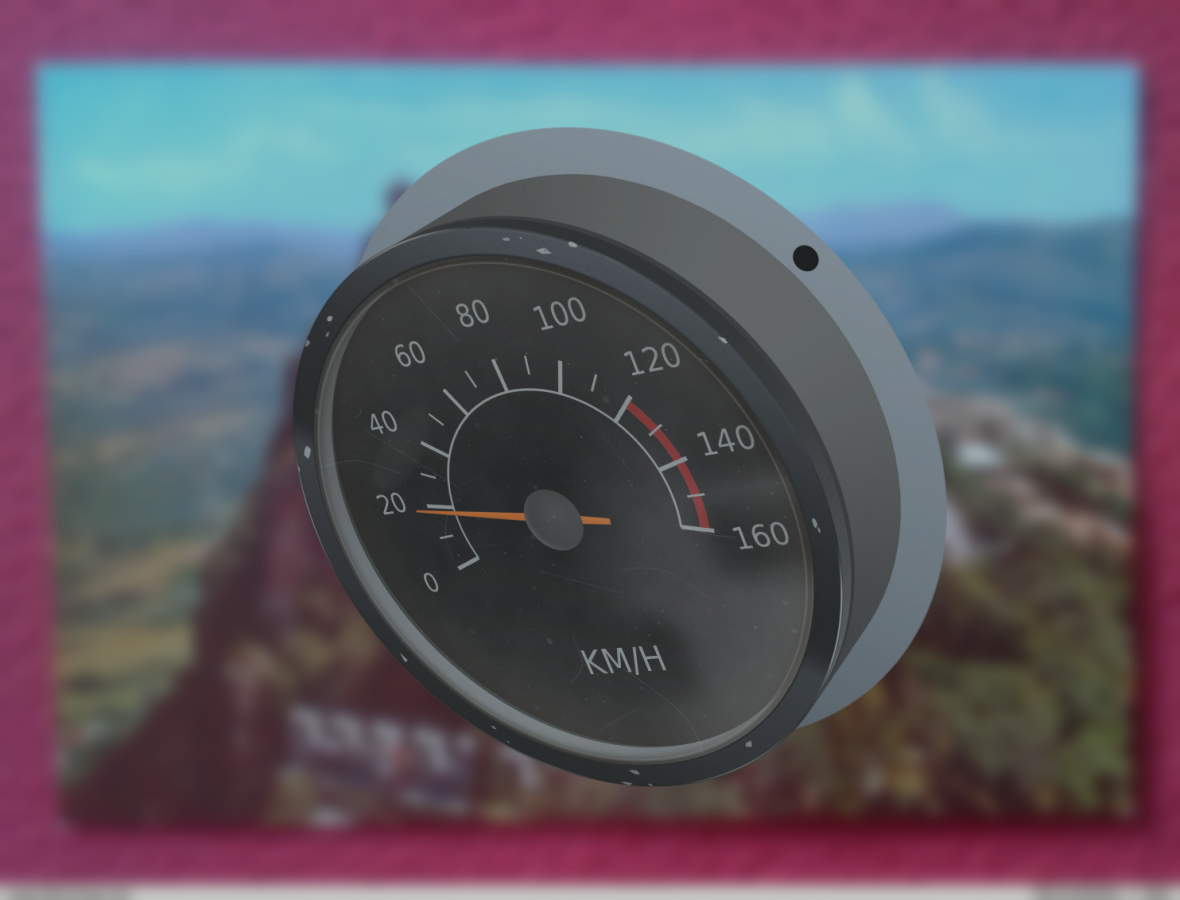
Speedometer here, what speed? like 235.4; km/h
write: 20; km/h
